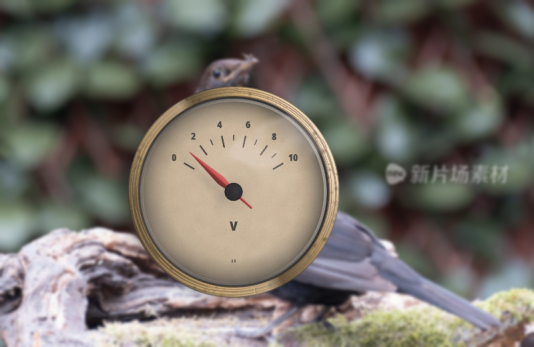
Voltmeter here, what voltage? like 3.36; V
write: 1; V
